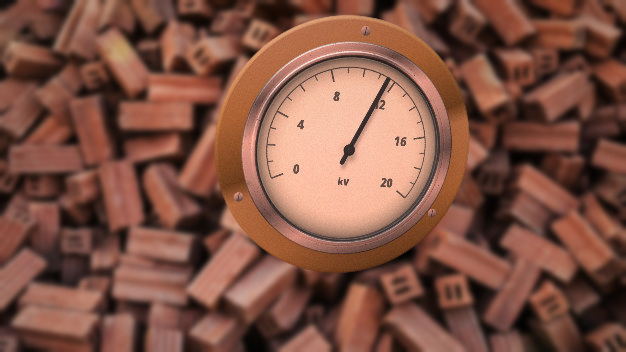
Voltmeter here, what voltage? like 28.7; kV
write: 11.5; kV
